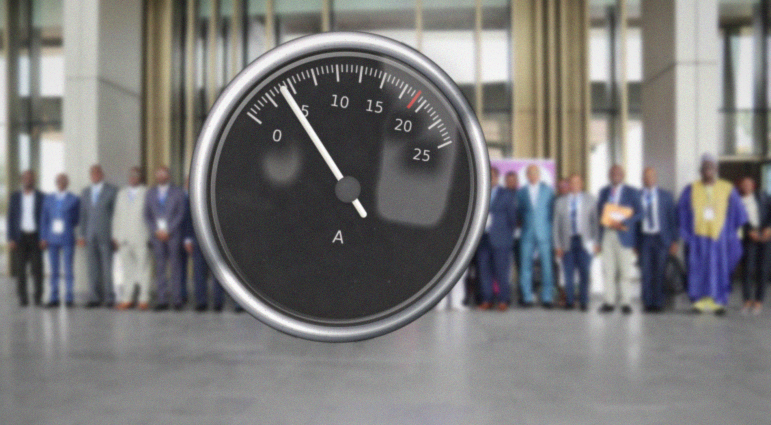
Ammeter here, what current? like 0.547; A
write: 4; A
